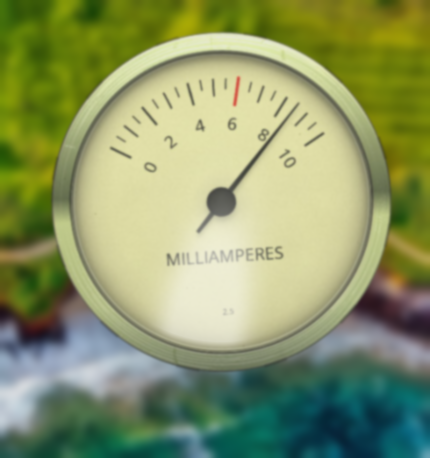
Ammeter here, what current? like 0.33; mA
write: 8.5; mA
